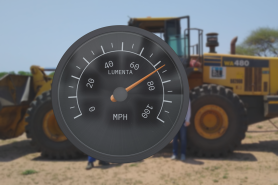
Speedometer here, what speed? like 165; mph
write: 72.5; mph
